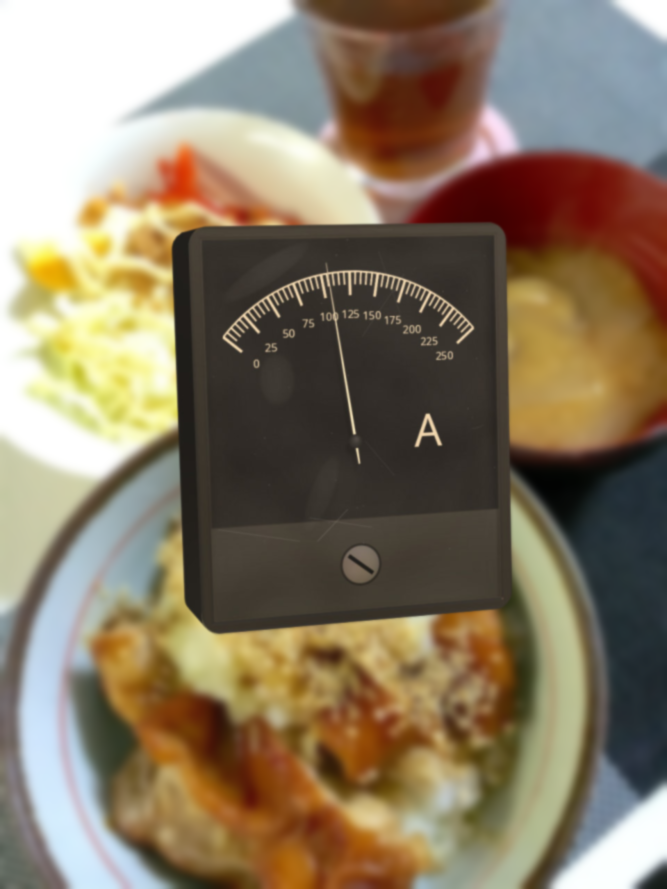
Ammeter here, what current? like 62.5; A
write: 105; A
